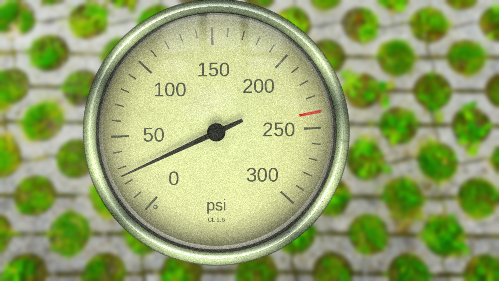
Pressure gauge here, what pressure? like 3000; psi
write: 25; psi
